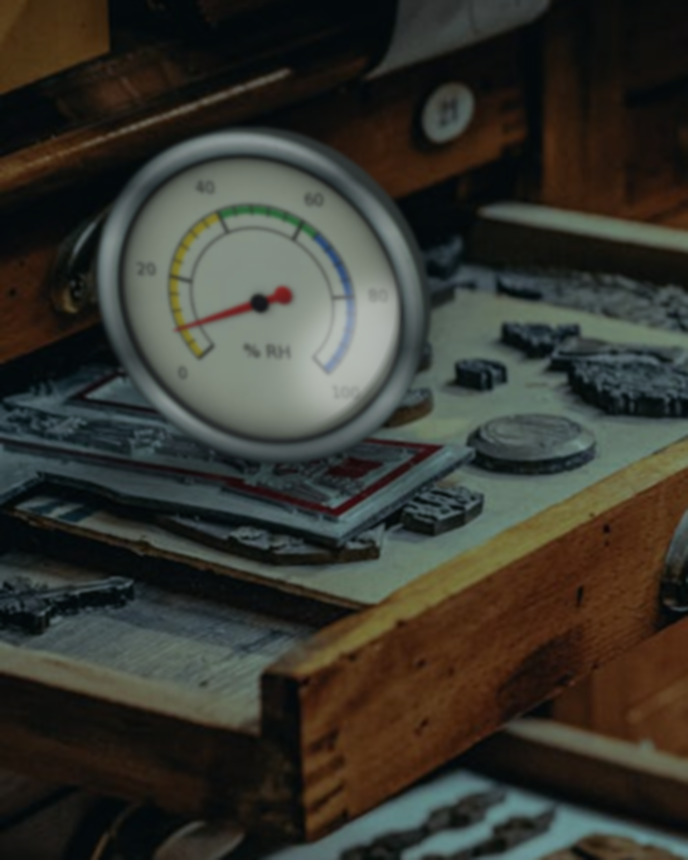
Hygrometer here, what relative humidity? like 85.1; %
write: 8; %
